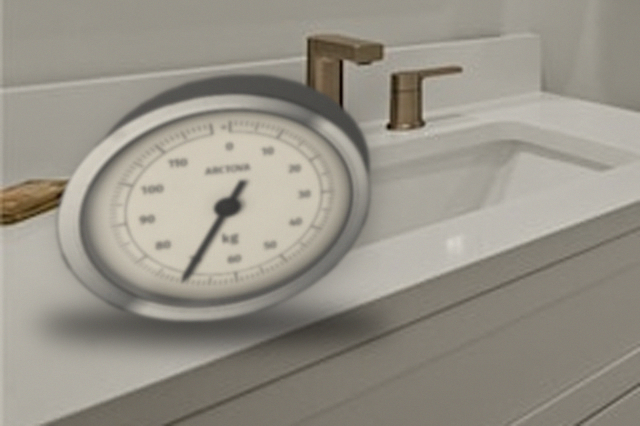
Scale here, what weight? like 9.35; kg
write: 70; kg
